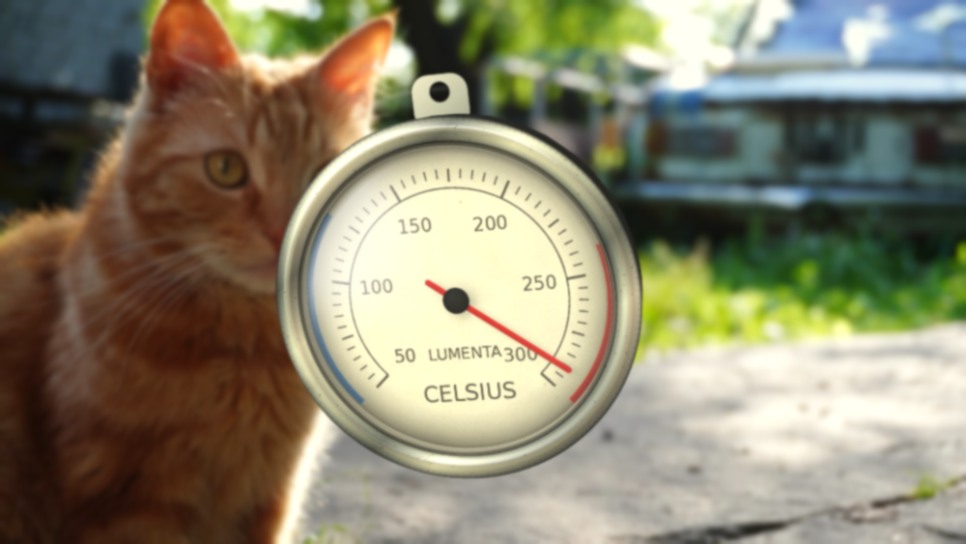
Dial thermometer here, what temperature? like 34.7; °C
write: 290; °C
